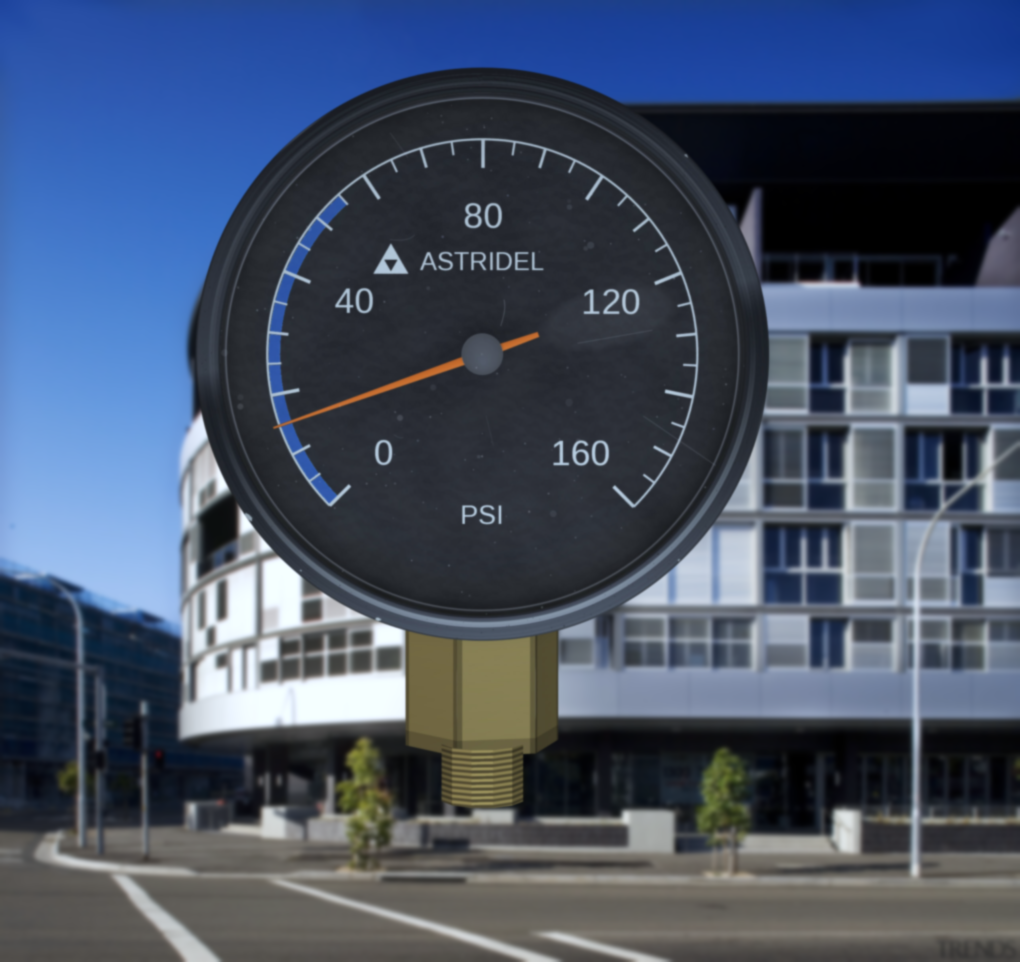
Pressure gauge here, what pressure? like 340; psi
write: 15; psi
